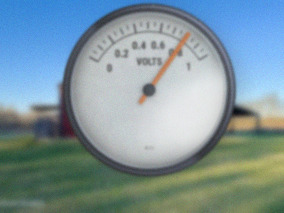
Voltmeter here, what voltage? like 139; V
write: 0.8; V
